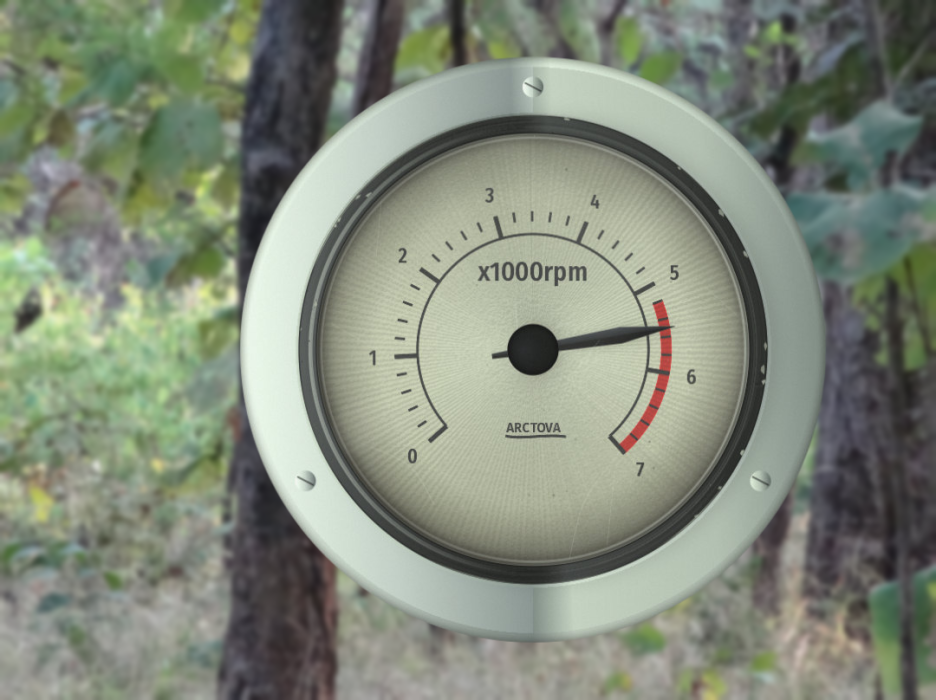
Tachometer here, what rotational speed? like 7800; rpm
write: 5500; rpm
